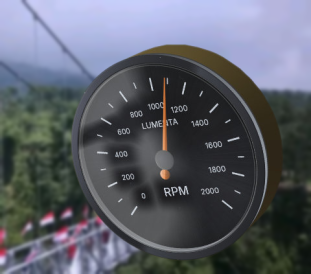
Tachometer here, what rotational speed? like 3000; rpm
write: 1100; rpm
